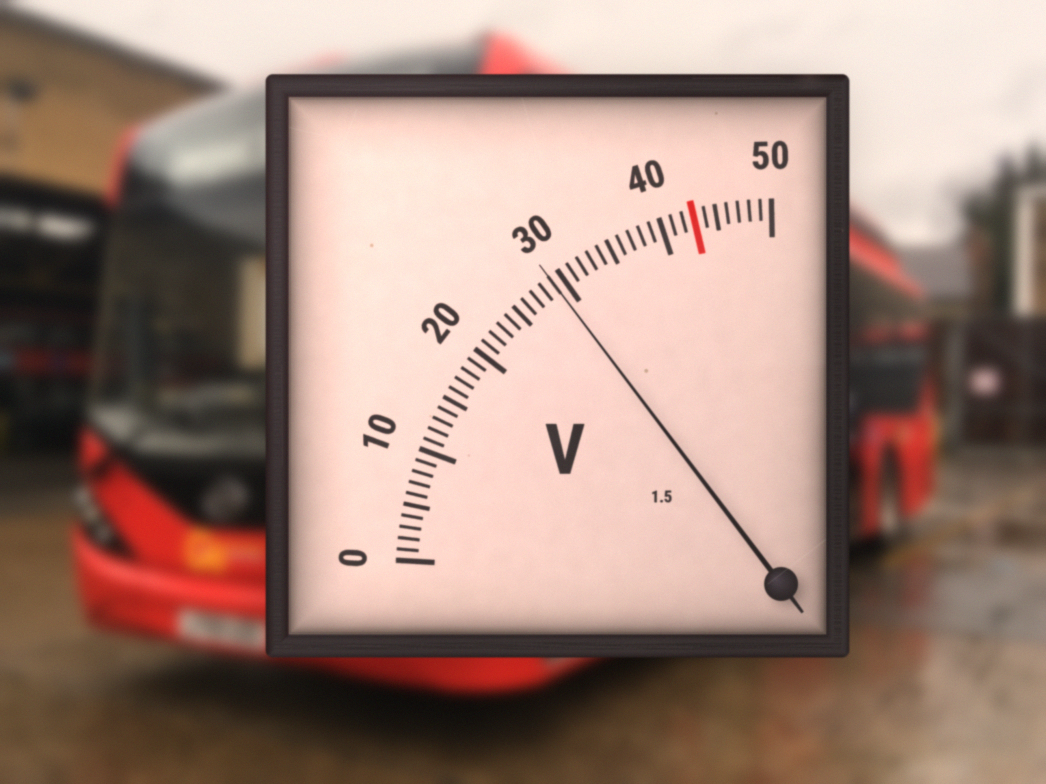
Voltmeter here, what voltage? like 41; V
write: 29; V
